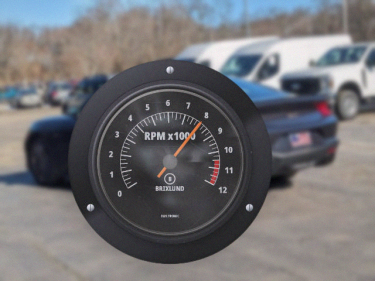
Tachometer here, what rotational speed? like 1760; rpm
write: 8000; rpm
